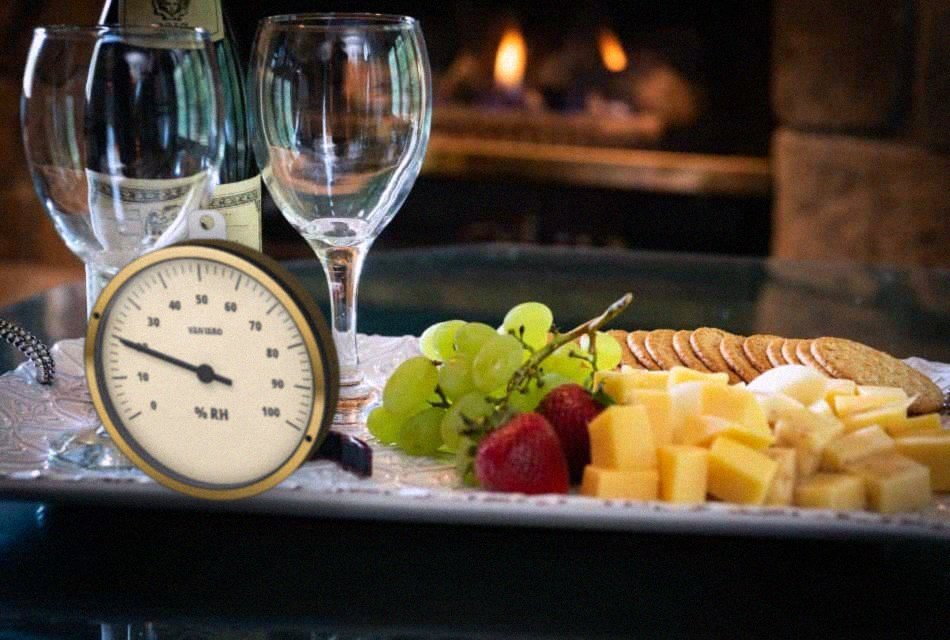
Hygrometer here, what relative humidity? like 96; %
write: 20; %
